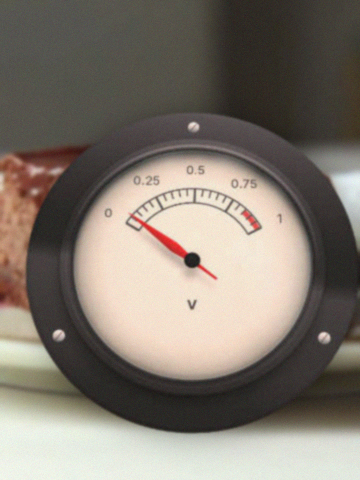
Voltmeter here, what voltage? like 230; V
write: 0.05; V
